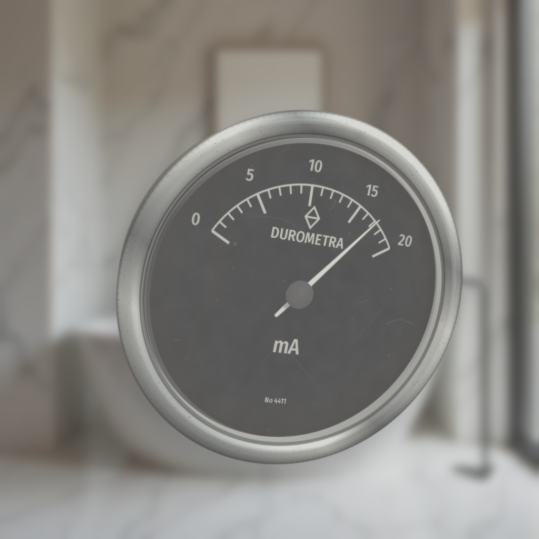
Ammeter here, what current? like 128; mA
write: 17; mA
